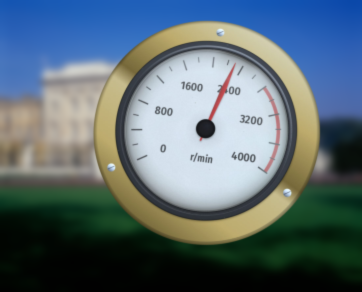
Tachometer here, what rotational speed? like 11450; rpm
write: 2300; rpm
